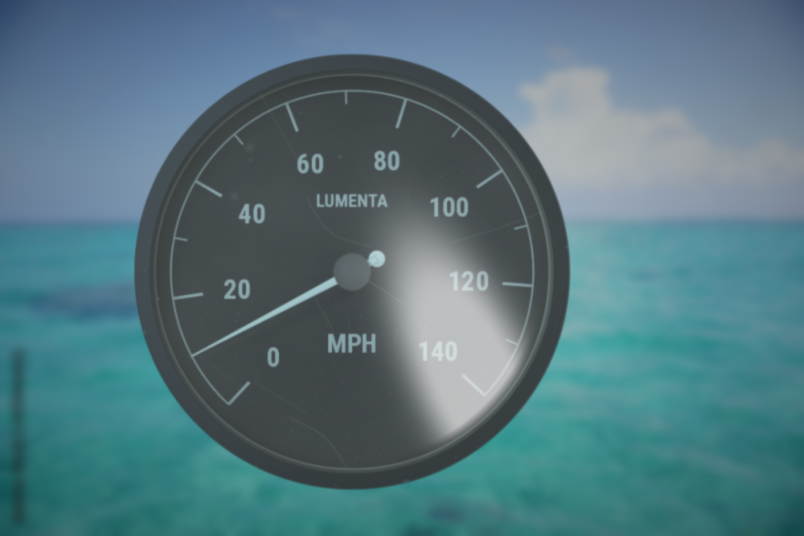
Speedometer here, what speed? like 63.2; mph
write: 10; mph
